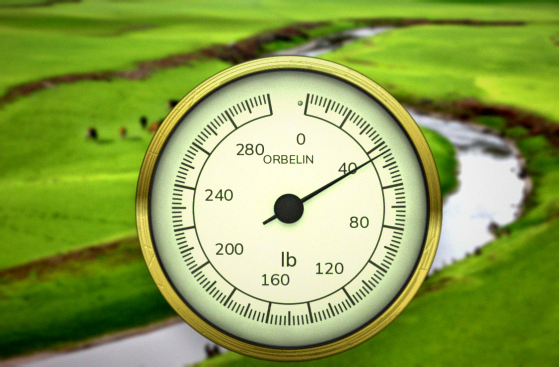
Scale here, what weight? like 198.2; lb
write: 44; lb
